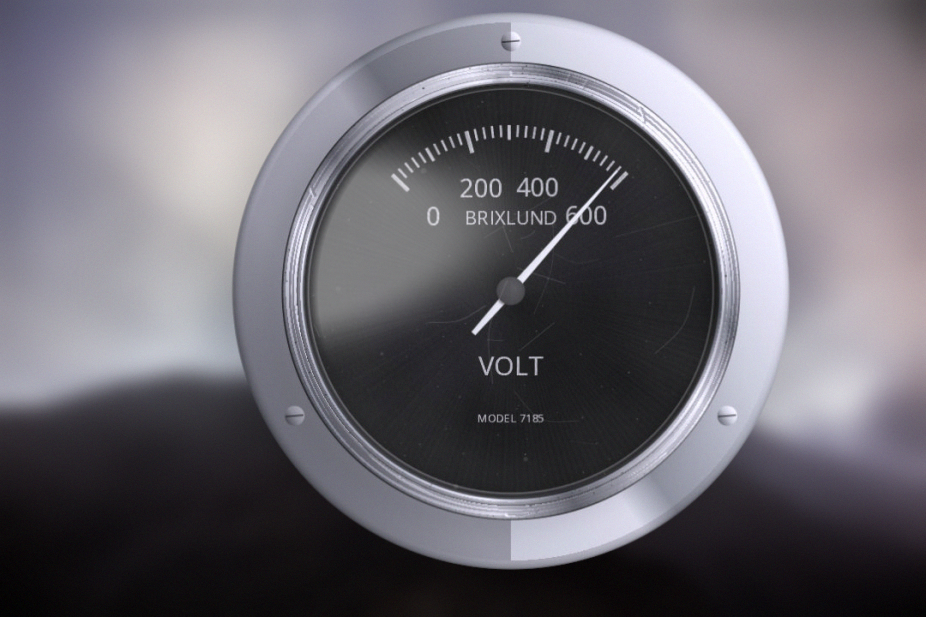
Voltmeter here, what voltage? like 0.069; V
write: 580; V
